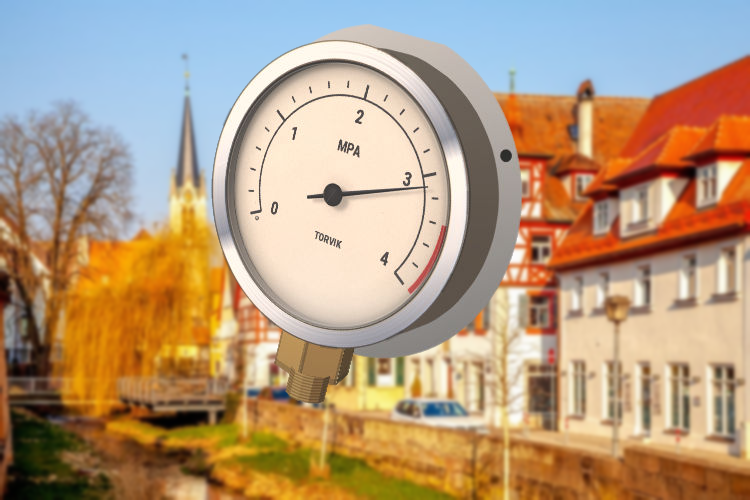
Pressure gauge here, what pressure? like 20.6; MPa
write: 3.1; MPa
